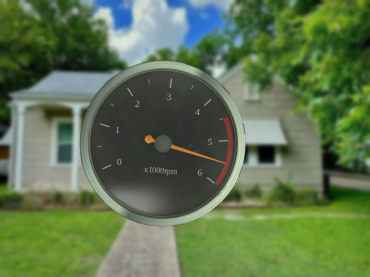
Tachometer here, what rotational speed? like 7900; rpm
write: 5500; rpm
